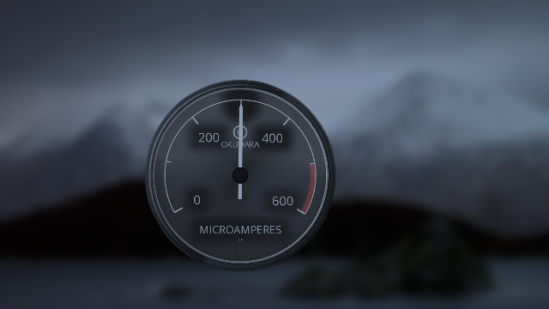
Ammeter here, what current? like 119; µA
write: 300; µA
